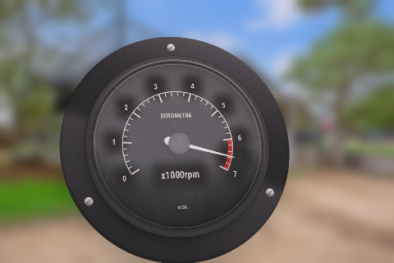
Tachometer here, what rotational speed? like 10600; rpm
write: 6600; rpm
